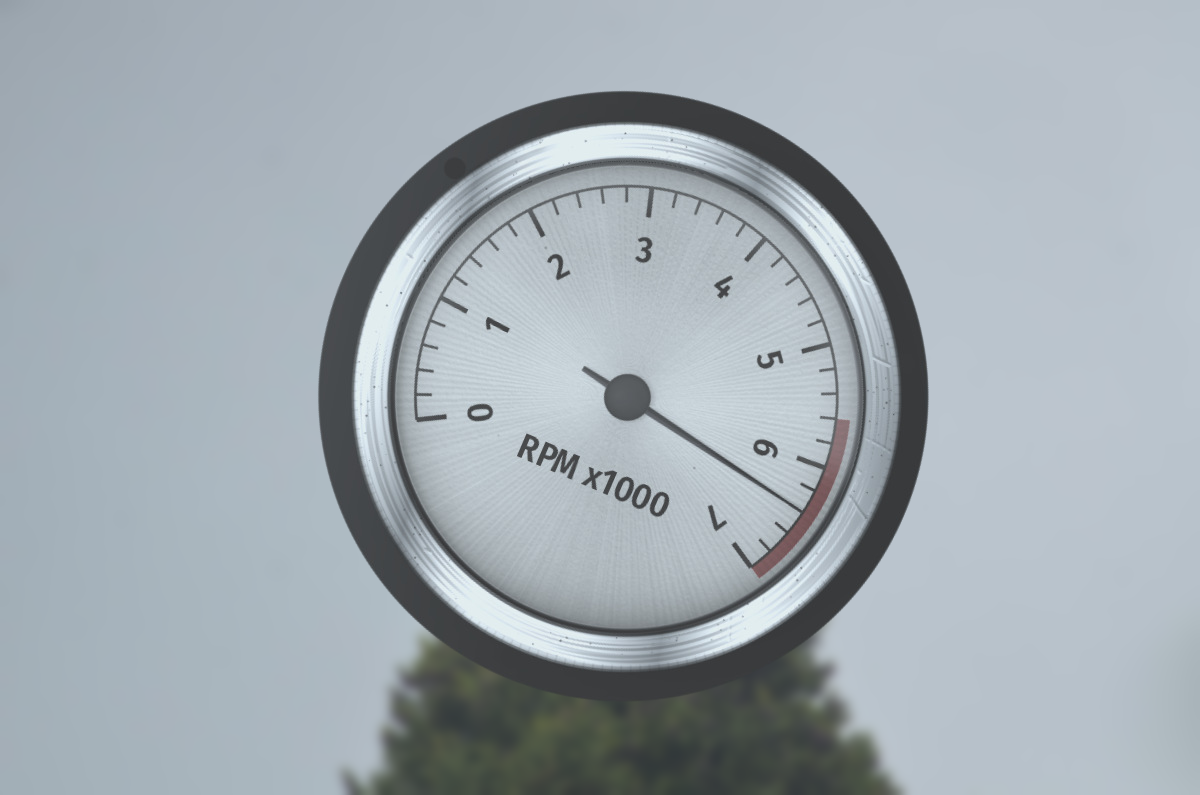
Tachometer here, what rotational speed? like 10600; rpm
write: 6400; rpm
